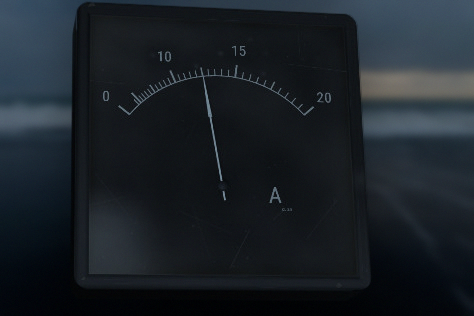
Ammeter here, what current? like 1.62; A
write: 12.5; A
